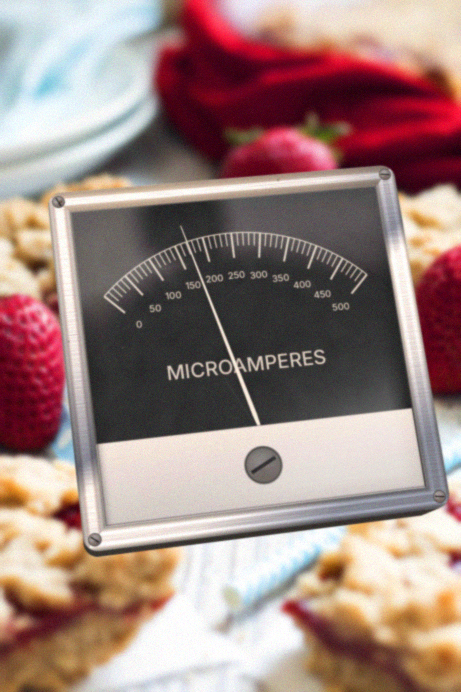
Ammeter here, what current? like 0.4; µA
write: 170; µA
